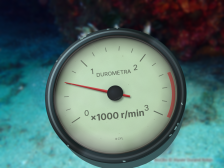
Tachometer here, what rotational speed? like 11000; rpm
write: 600; rpm
